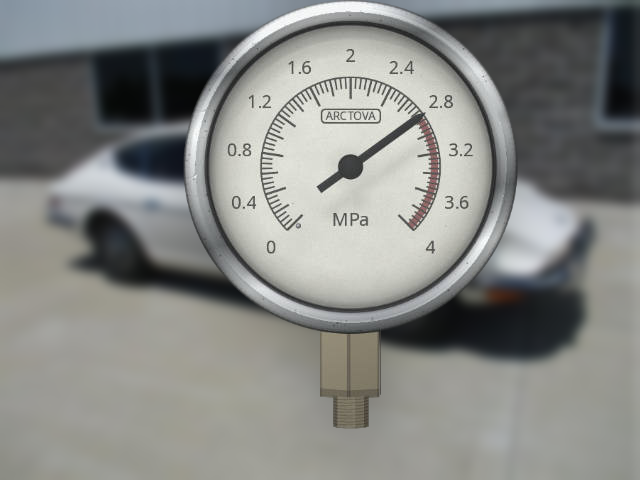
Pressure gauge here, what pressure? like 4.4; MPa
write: 2.8; MPa
